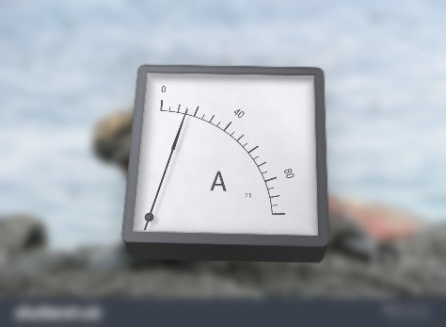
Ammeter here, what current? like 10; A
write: 15; A
